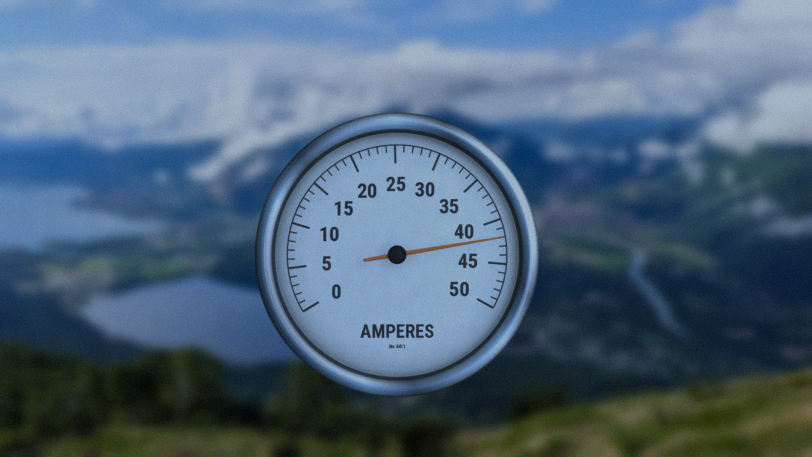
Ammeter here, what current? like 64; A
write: 42; A
